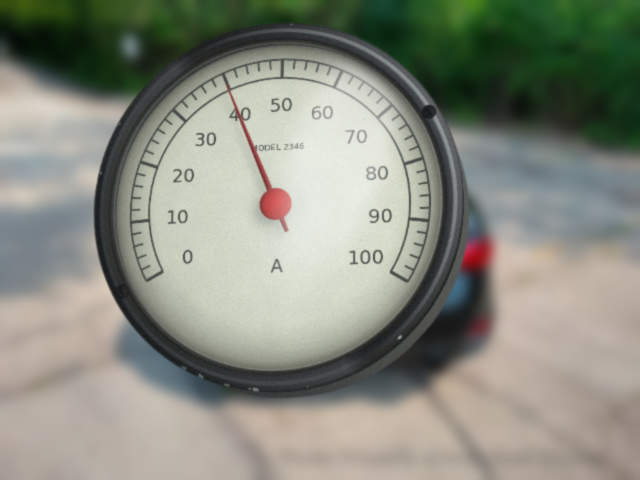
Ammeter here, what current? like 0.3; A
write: 40; A
